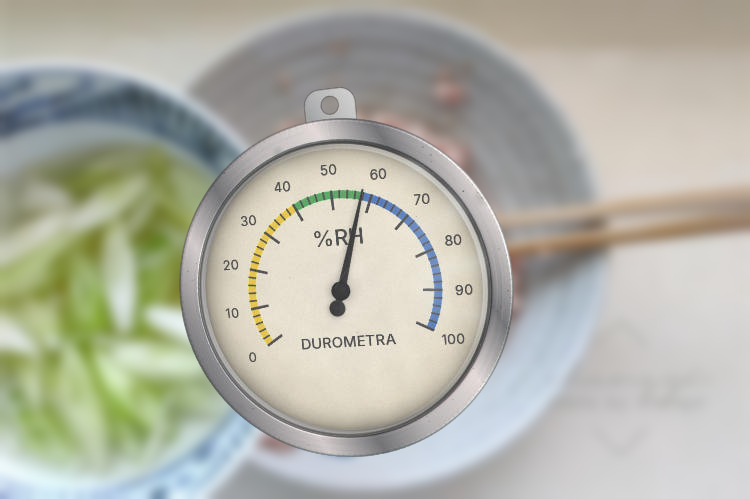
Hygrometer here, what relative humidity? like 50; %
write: 58; %
